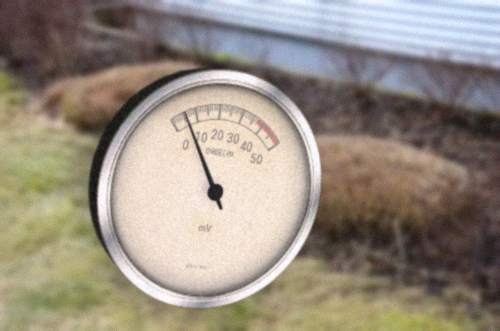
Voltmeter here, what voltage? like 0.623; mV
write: 5; mV
